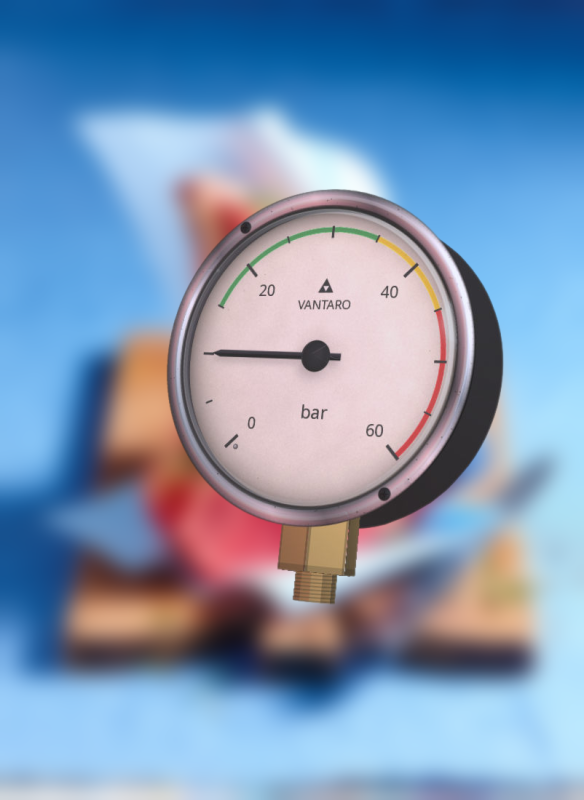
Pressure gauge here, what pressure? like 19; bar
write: 10; bar
